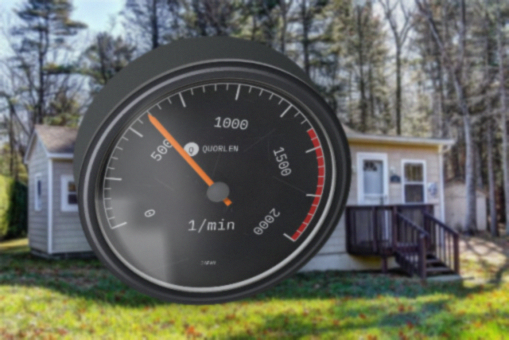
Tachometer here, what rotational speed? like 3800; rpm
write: 600; rpm
